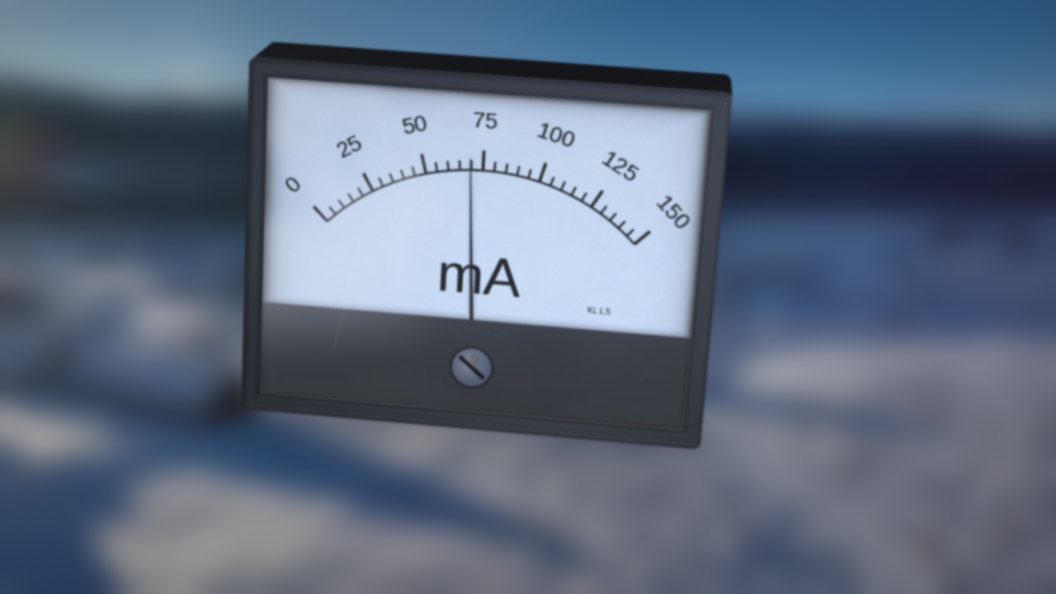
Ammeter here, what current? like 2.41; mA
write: 70; mA
